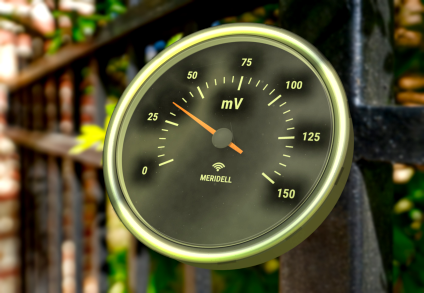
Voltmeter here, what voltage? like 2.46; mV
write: 35; mV
